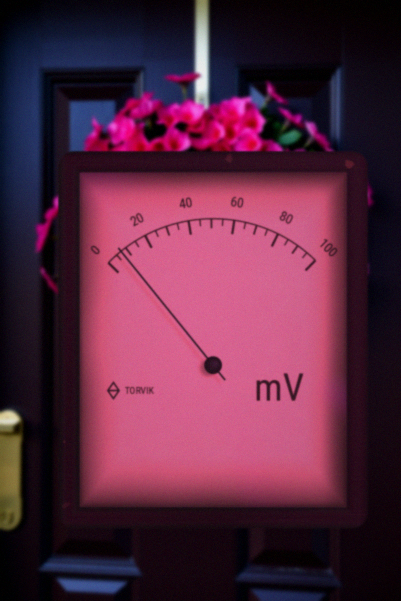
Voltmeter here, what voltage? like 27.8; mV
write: 7.5; mV
